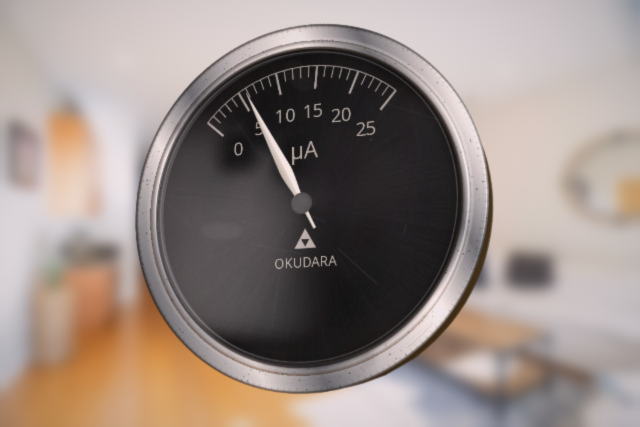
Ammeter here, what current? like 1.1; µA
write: 6; µA
